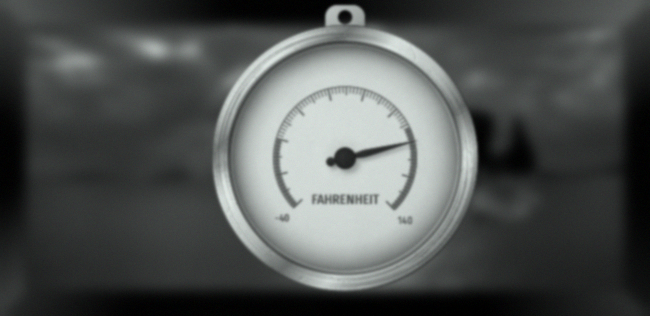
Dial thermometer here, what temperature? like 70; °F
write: 100; °F
